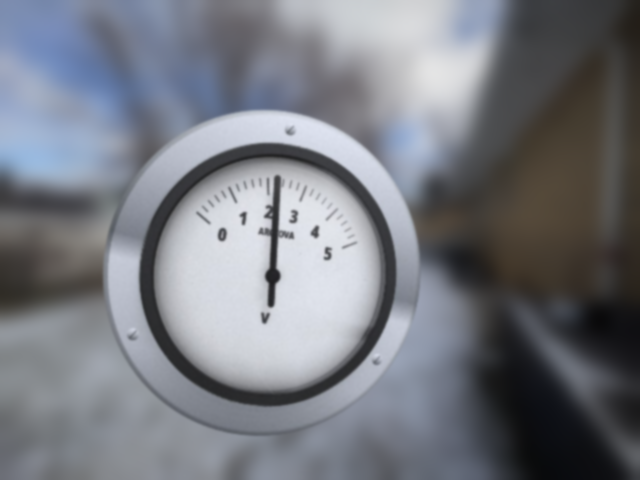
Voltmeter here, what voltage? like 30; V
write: 2.2; V
